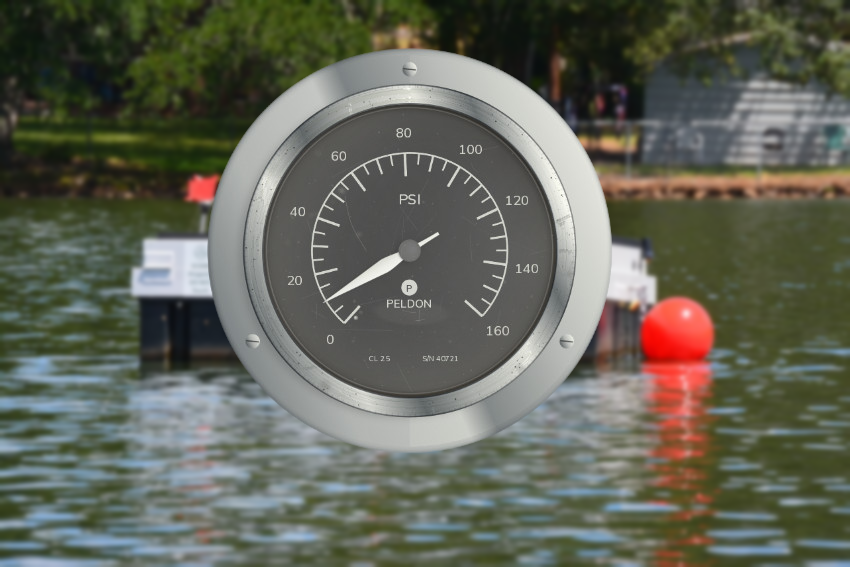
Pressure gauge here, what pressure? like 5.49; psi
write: 10; psi
